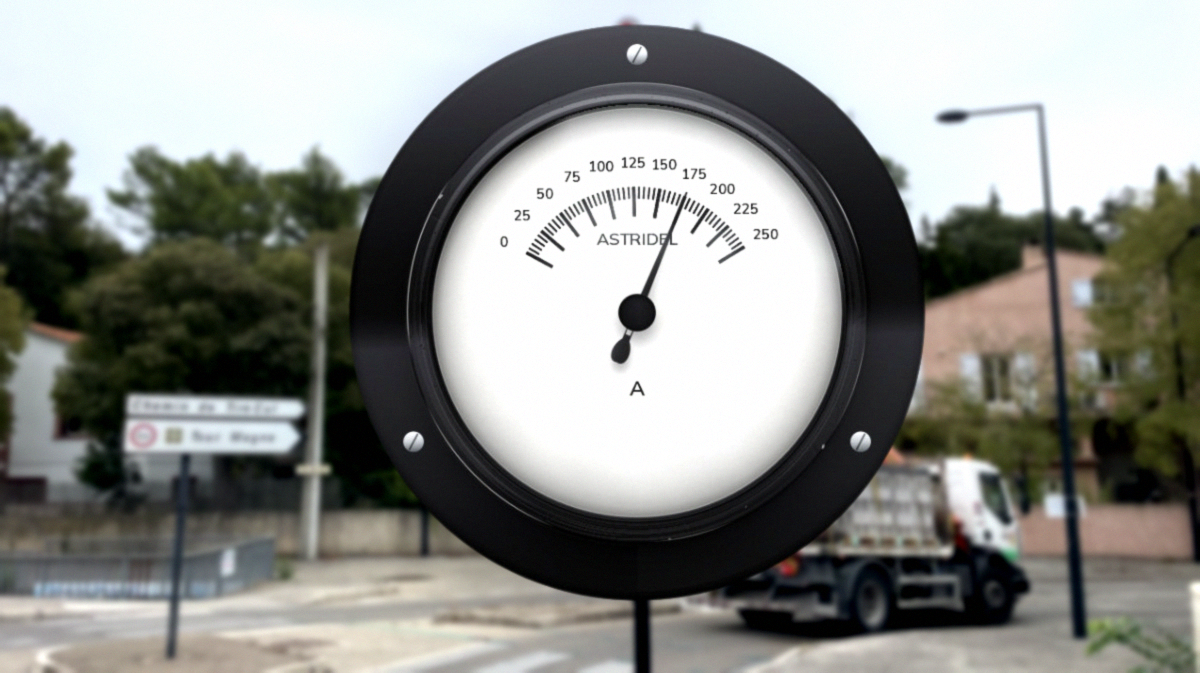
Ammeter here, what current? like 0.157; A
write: 175; A
